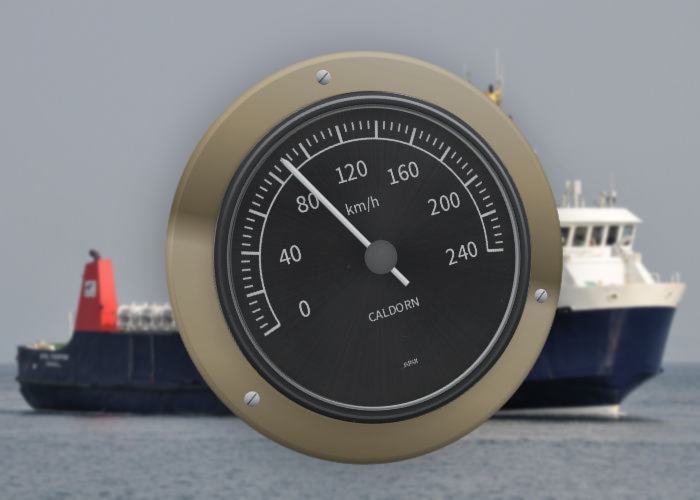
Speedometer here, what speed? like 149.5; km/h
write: 88; km/h
